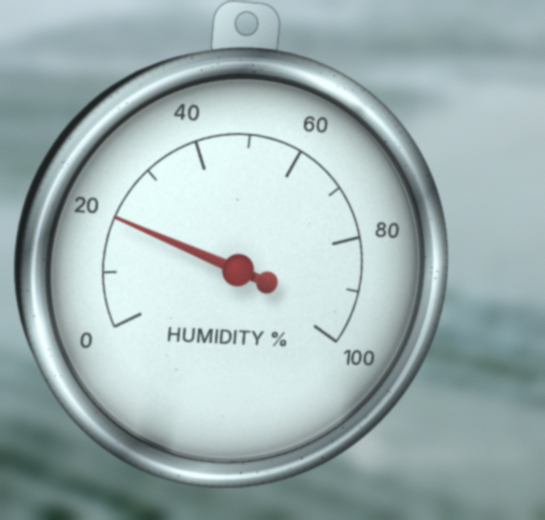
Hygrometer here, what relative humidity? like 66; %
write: 20; %
